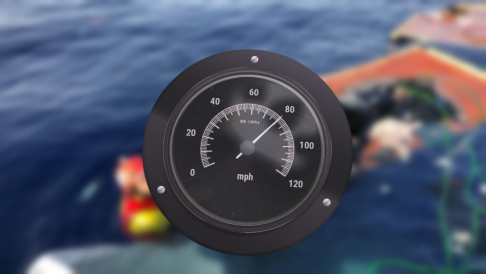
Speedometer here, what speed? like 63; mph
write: 80; mph
